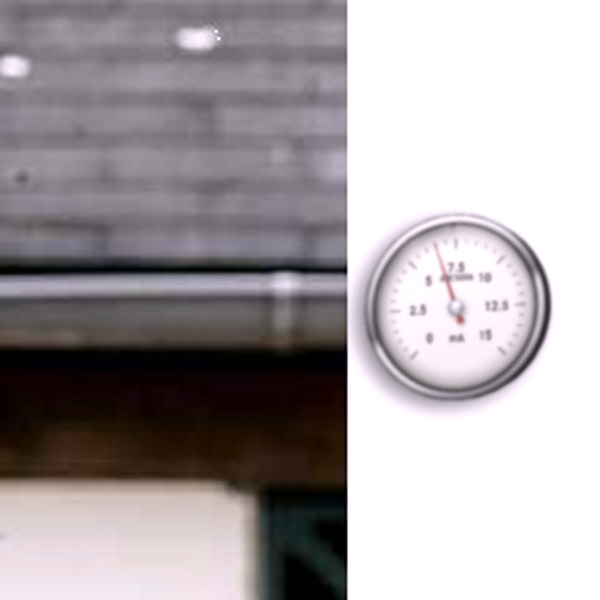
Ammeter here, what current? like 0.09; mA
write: 6.5; mA
